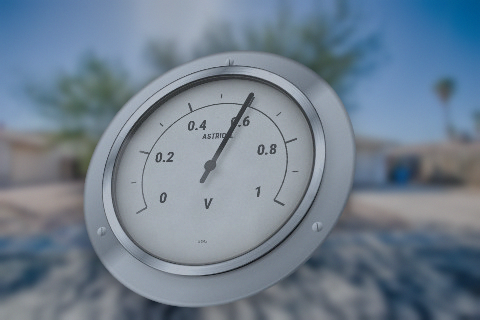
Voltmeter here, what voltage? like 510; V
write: 0.6; V
